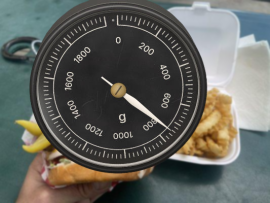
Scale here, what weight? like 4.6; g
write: 740; g
